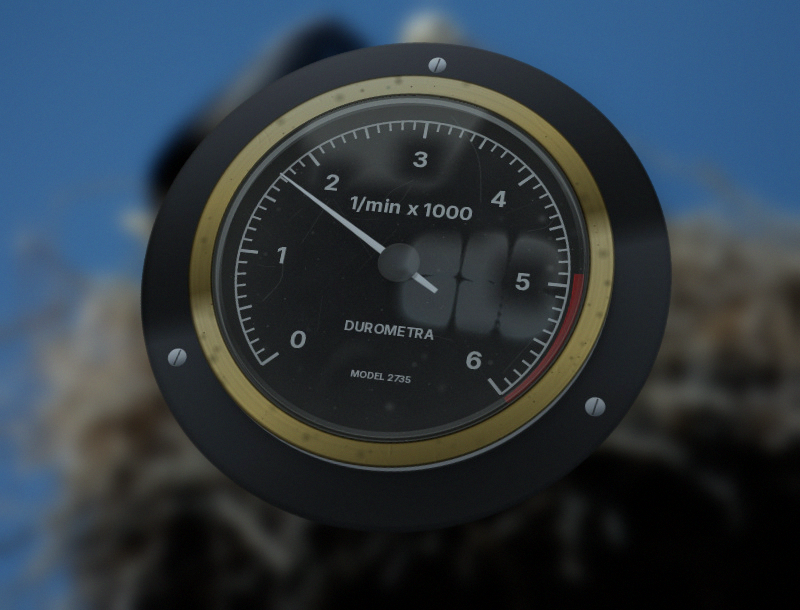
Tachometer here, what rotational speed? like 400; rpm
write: 1700; rpm
